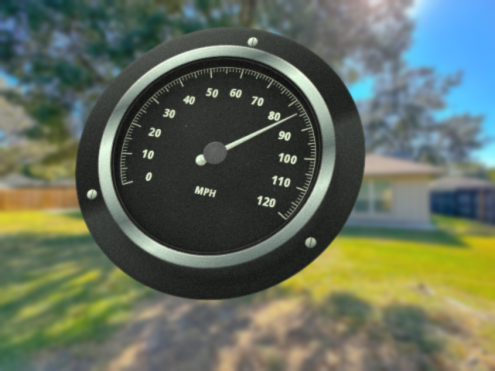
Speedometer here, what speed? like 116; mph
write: 85; mph
